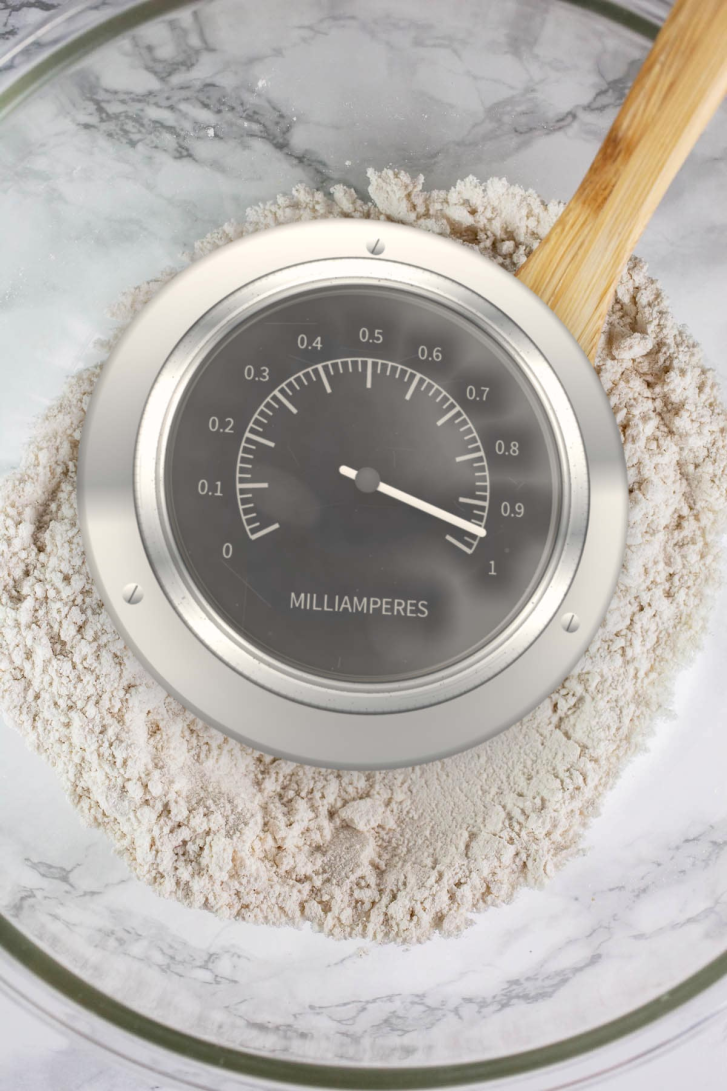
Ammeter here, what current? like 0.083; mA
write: 0.96; mA
